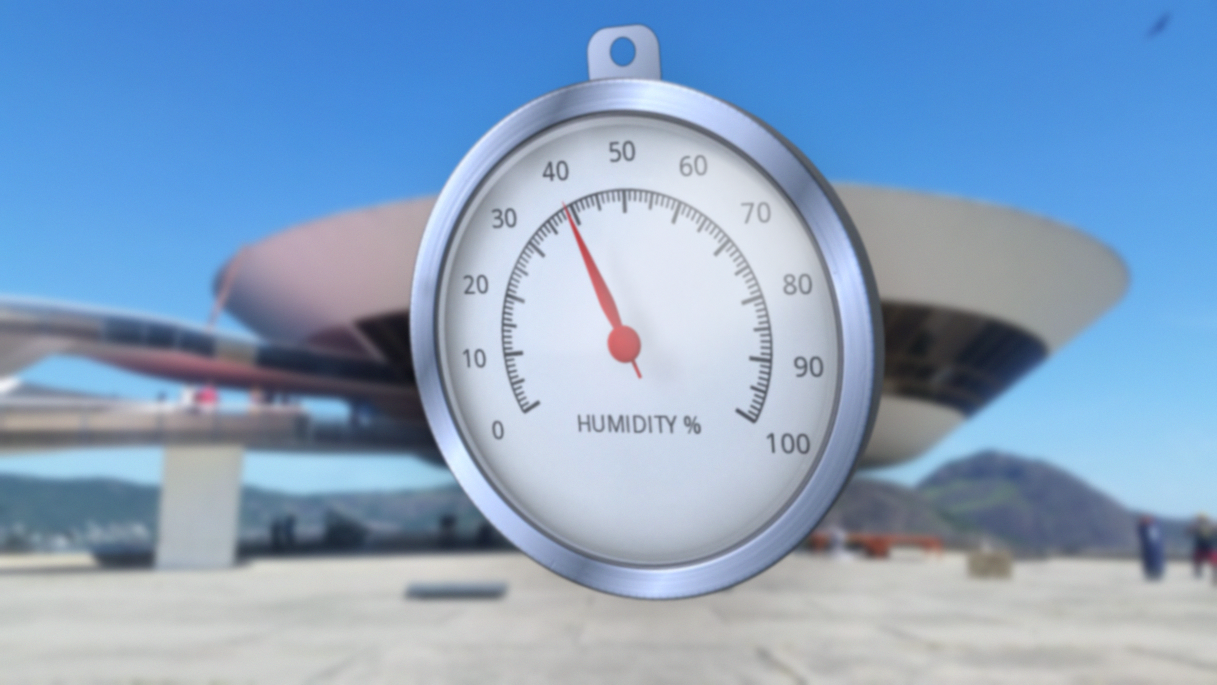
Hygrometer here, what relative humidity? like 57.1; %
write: 40; %
